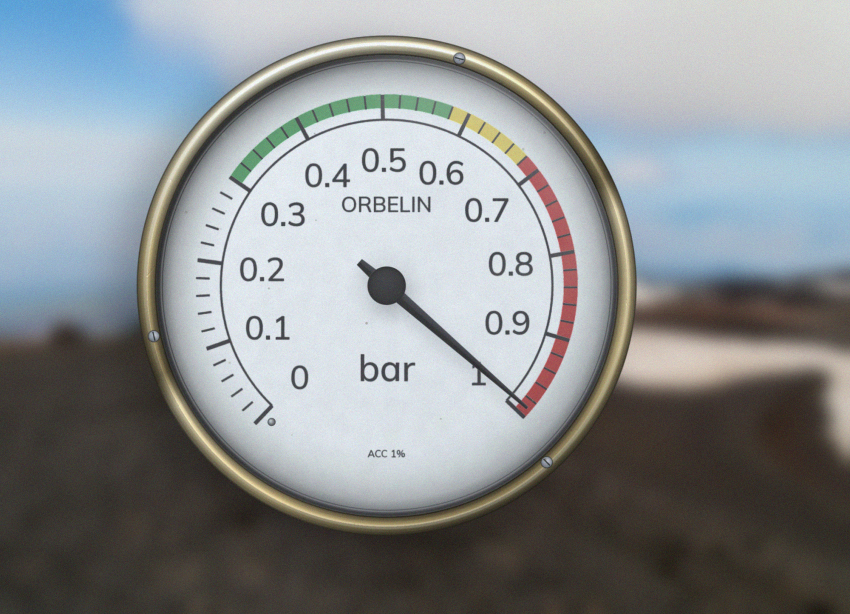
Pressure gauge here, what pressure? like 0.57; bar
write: 0.99; bar
